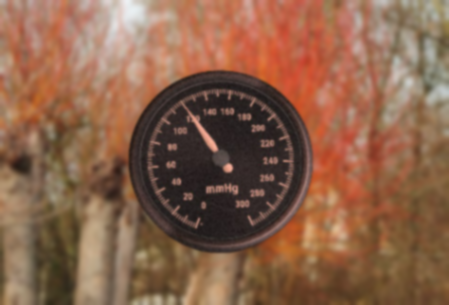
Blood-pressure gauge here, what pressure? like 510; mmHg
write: 120; mmHg
